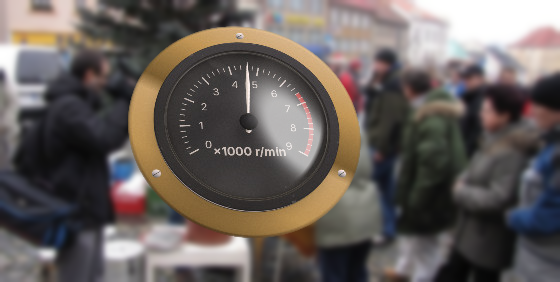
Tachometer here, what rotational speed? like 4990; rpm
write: 4600; rpm
